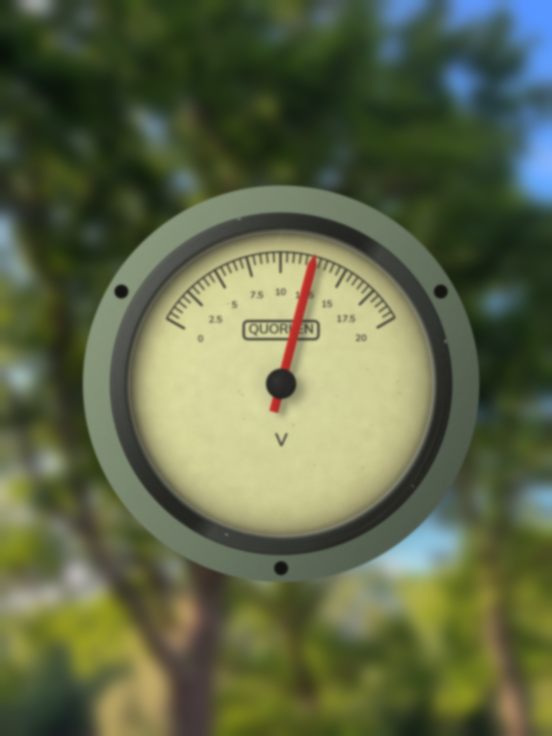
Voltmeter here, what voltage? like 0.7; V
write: 12.5; V
